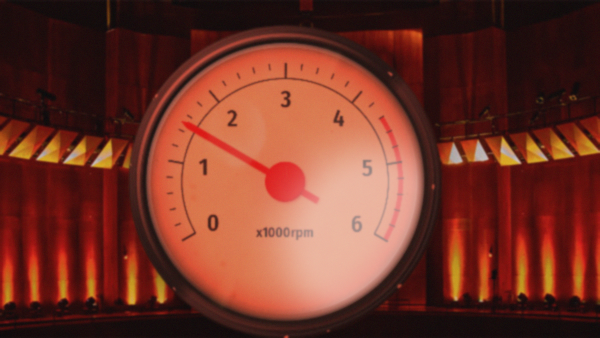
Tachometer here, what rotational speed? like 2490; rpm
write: 1500; rpm
